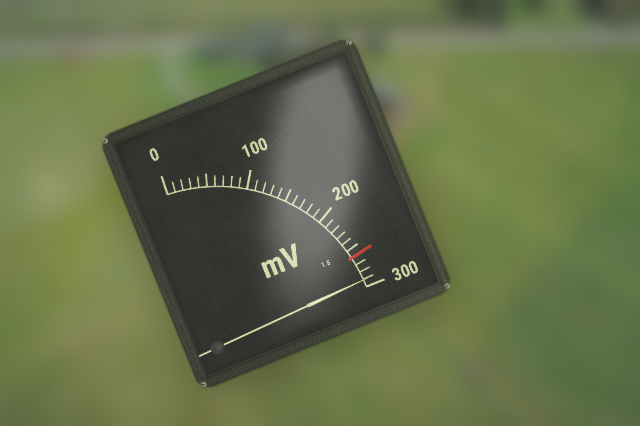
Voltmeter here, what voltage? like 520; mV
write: 290; mV
